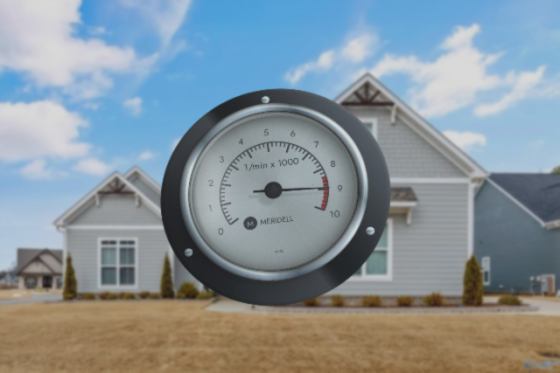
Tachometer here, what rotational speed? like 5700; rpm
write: 9000; rpm
